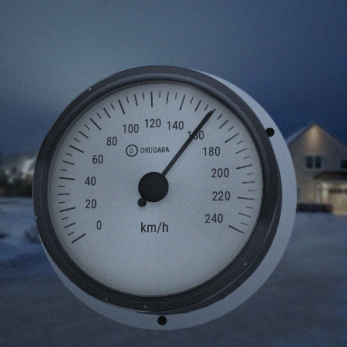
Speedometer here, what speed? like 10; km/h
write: 160; km/h
